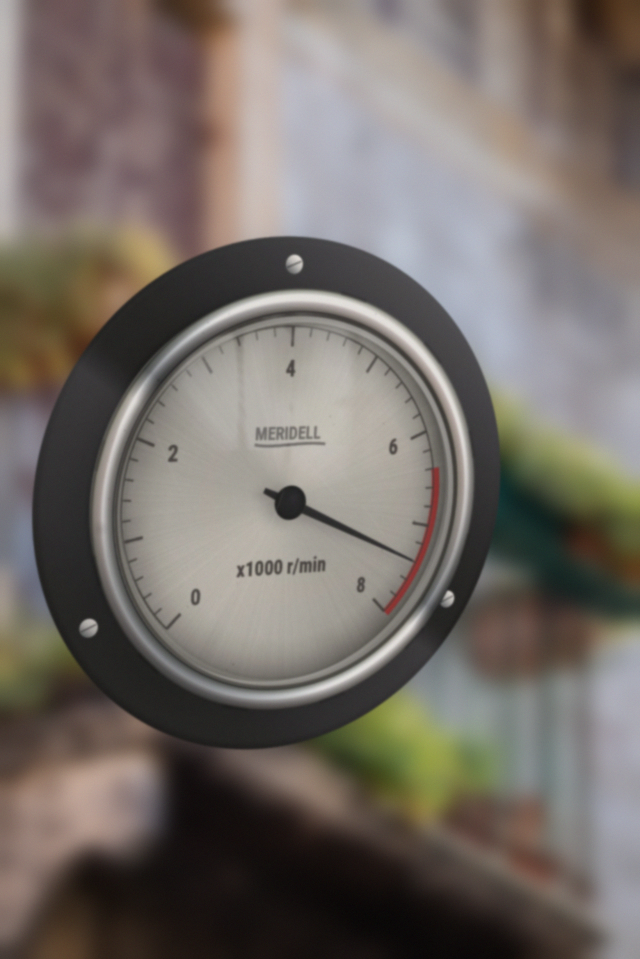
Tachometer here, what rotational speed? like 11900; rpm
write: 7400; rpm
